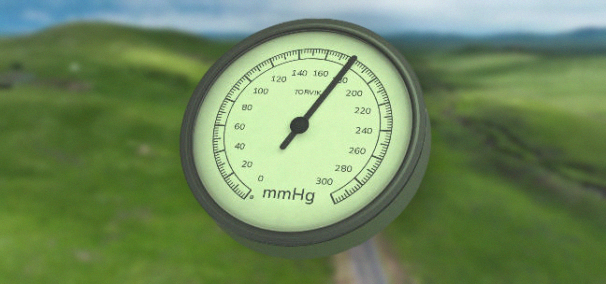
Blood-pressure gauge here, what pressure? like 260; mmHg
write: 180; mmHg
